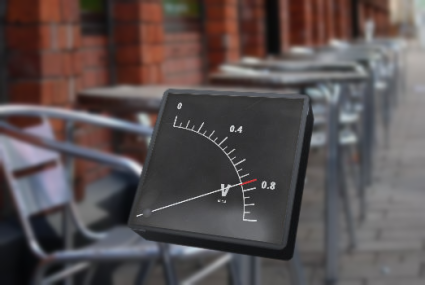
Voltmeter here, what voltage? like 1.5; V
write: 0.75; V
